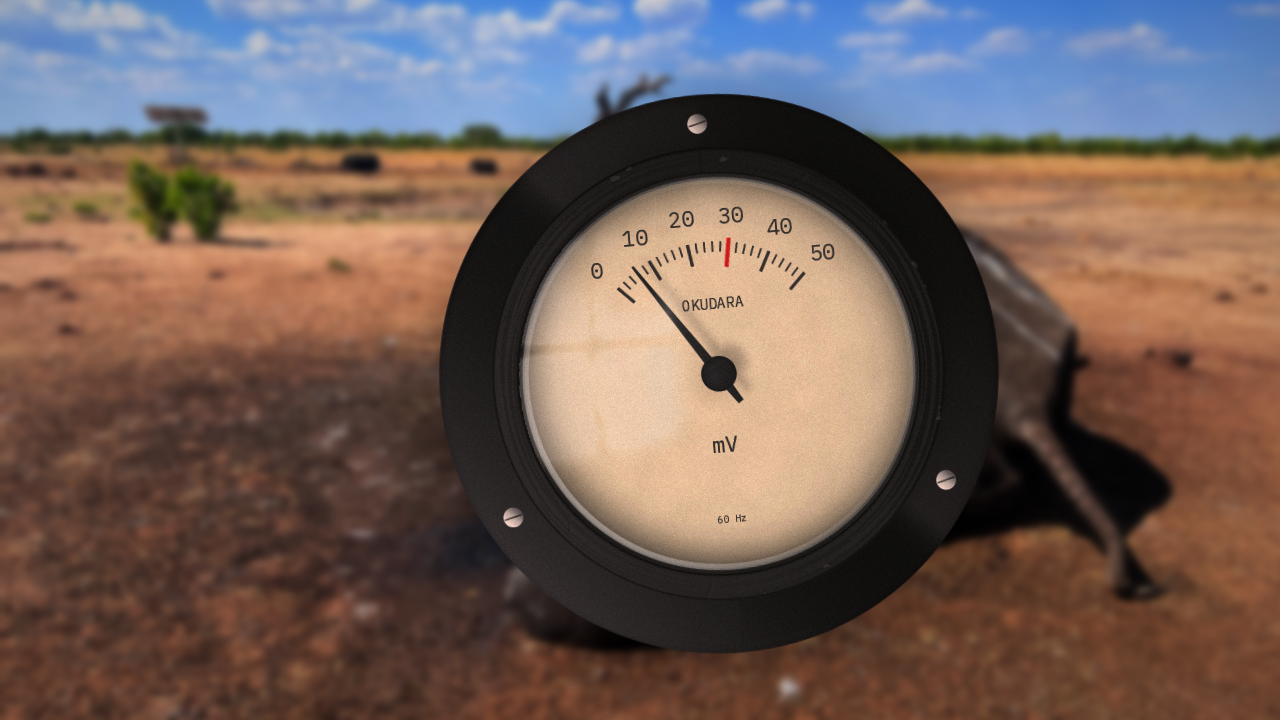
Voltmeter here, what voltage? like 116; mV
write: 6; mV
